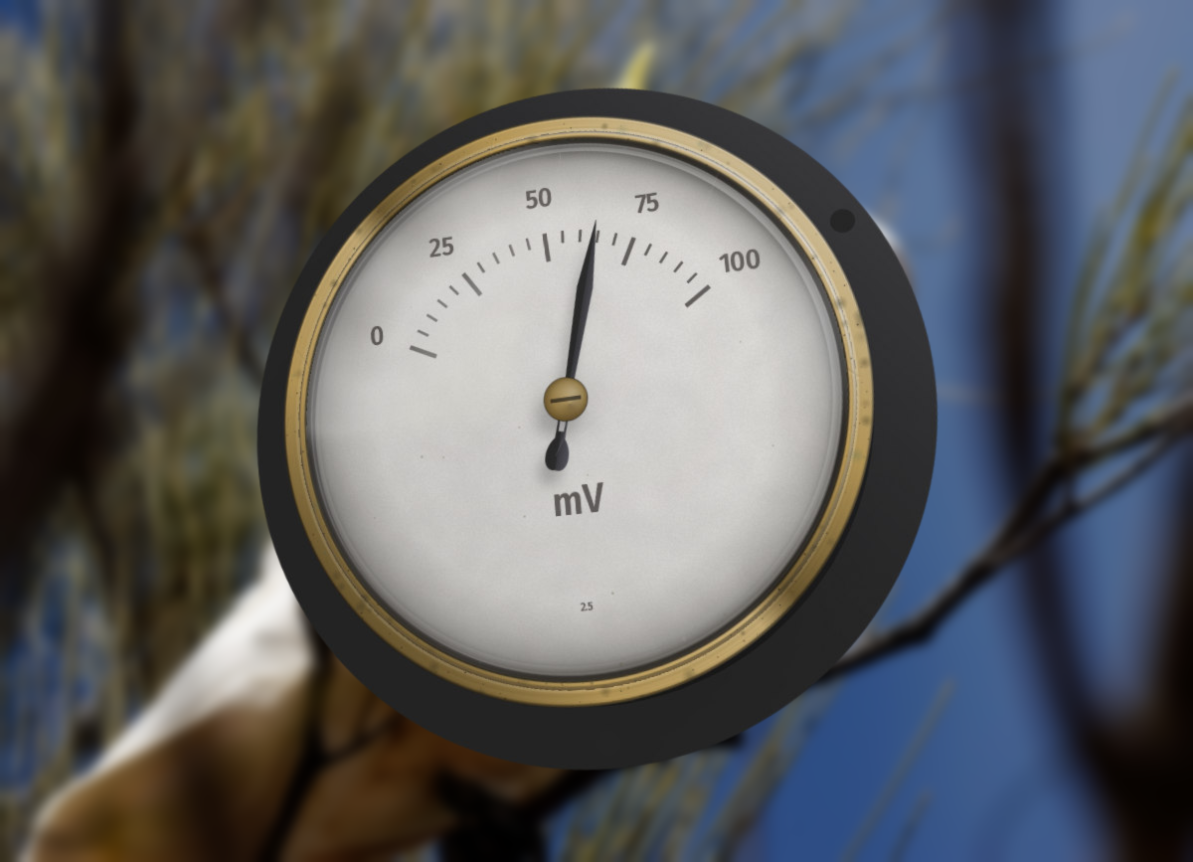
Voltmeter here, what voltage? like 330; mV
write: 65; mV
